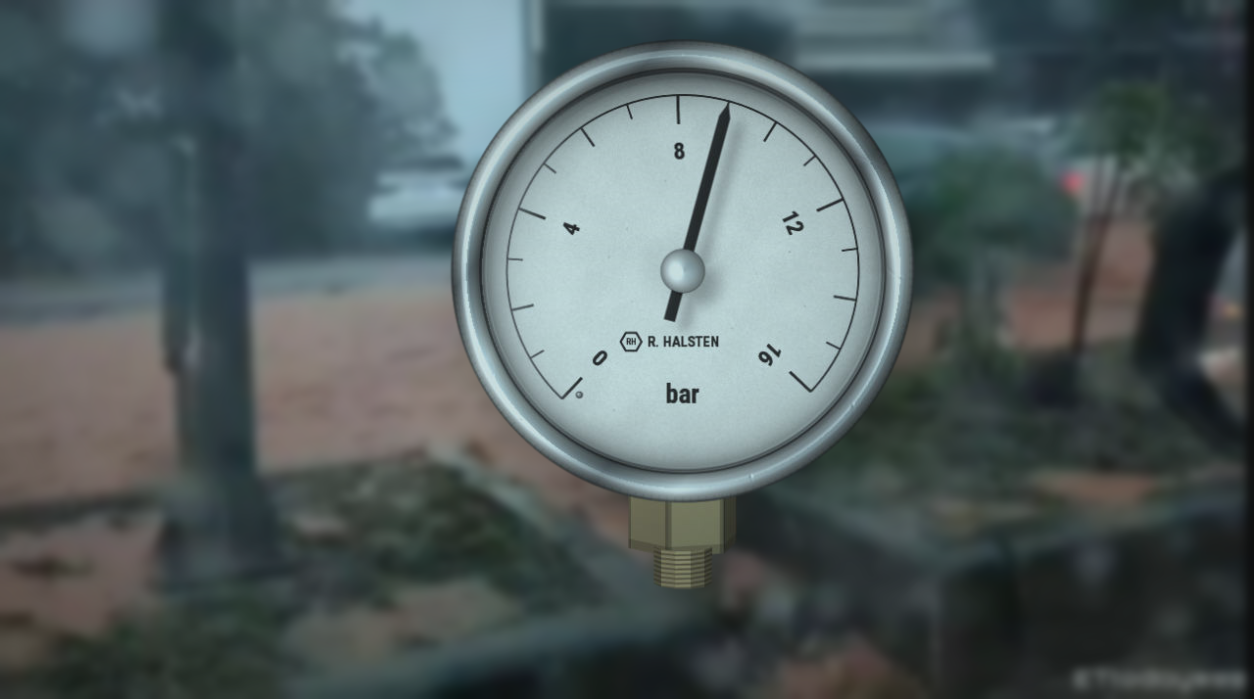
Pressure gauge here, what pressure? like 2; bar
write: 9; bar
